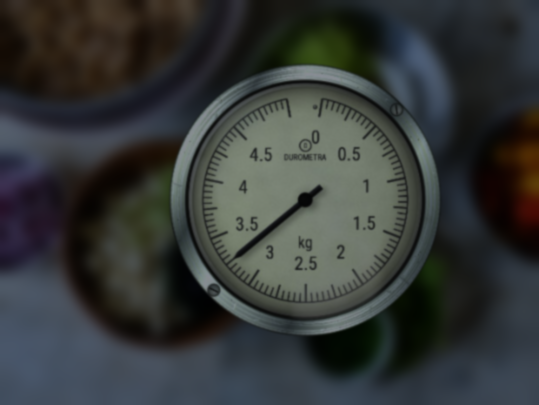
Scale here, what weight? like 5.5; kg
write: 3.25; kg
